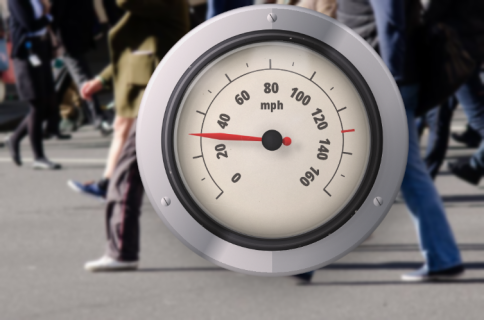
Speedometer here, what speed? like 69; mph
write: 30; mph
